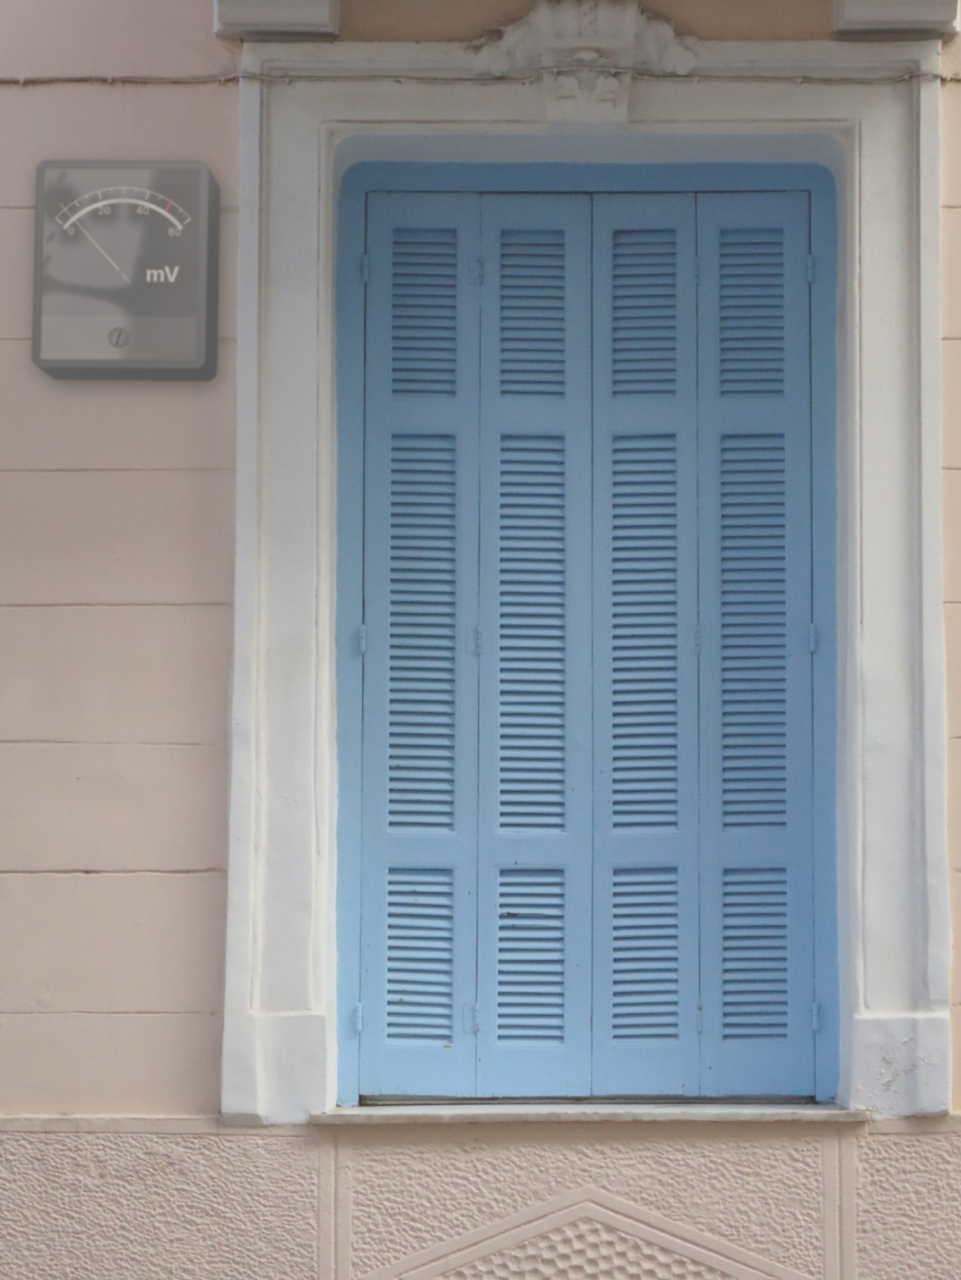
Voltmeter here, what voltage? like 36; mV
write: 5; mV
